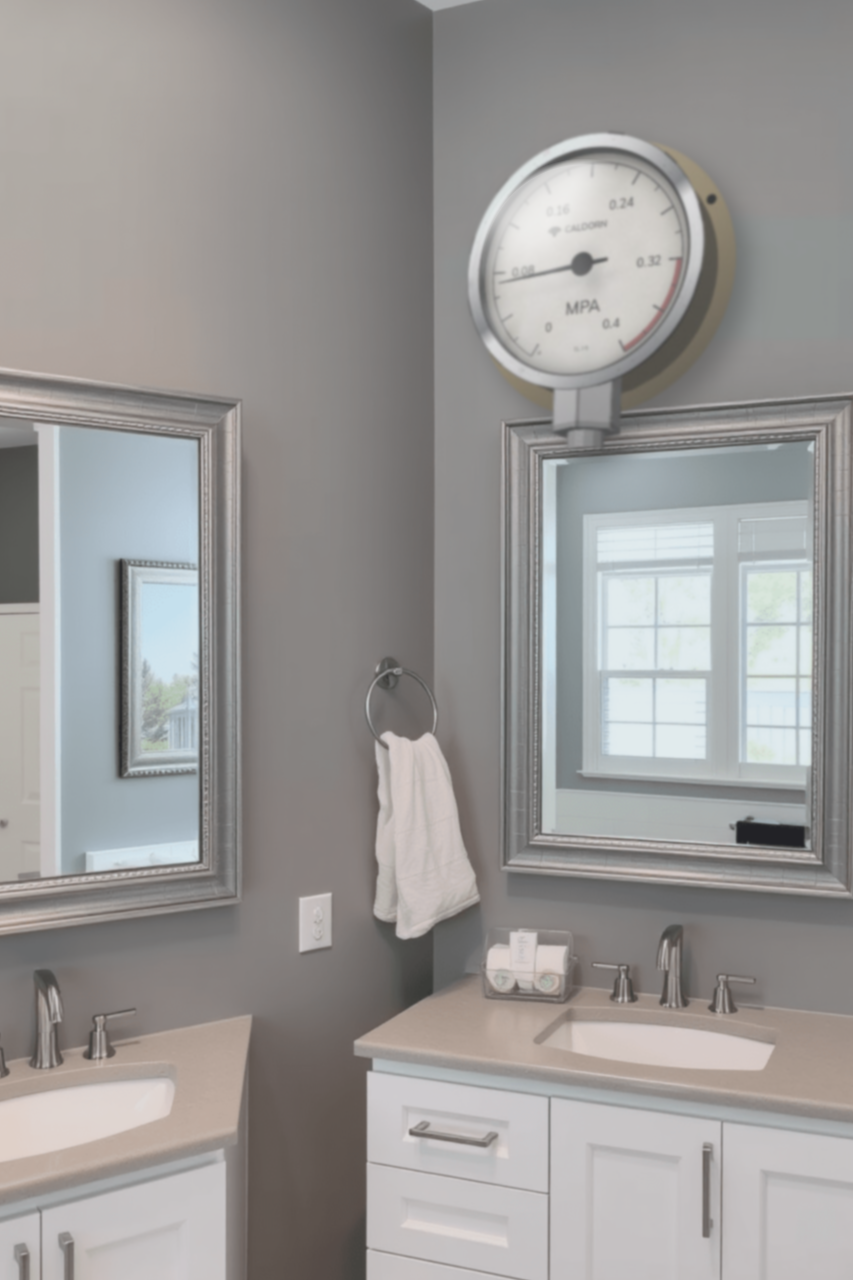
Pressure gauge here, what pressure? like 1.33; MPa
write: 0.07; MPa
